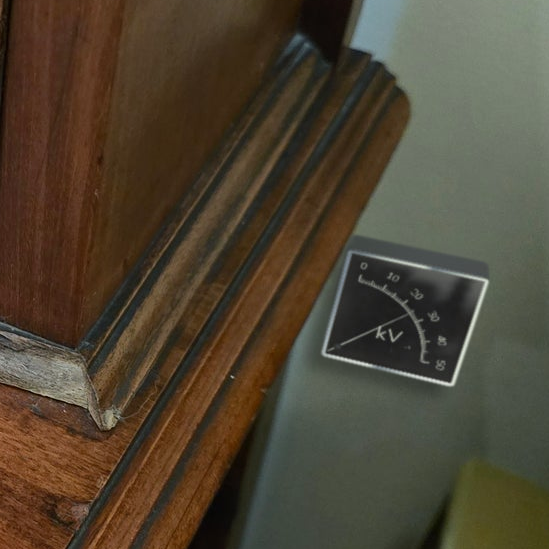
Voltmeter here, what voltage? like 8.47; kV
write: 25; kV
